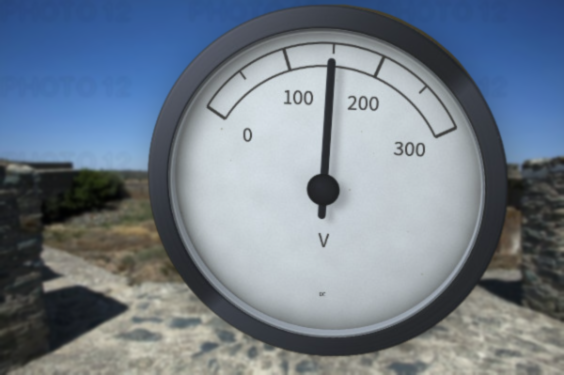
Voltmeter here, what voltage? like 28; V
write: 150; V
